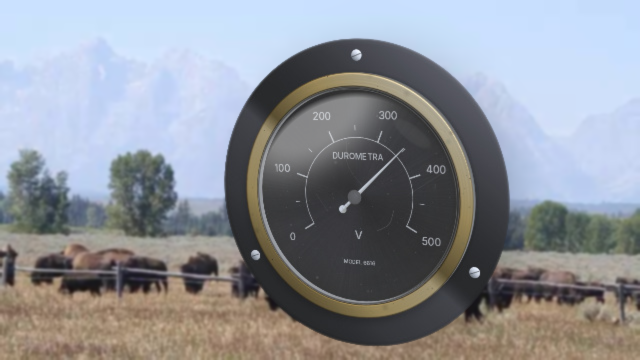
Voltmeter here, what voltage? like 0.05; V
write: 350; V
